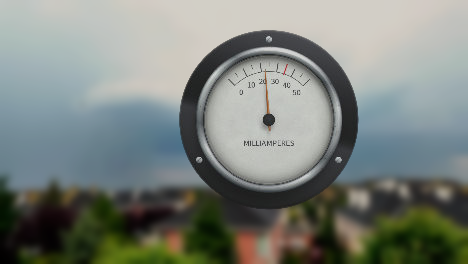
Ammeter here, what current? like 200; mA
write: 22.5; mA
